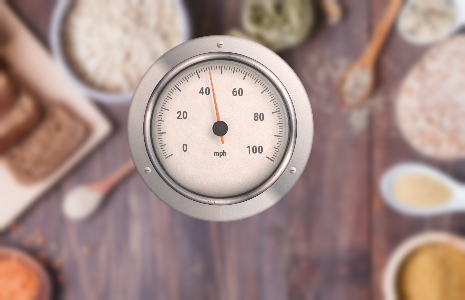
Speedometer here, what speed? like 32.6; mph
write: 45; mph
